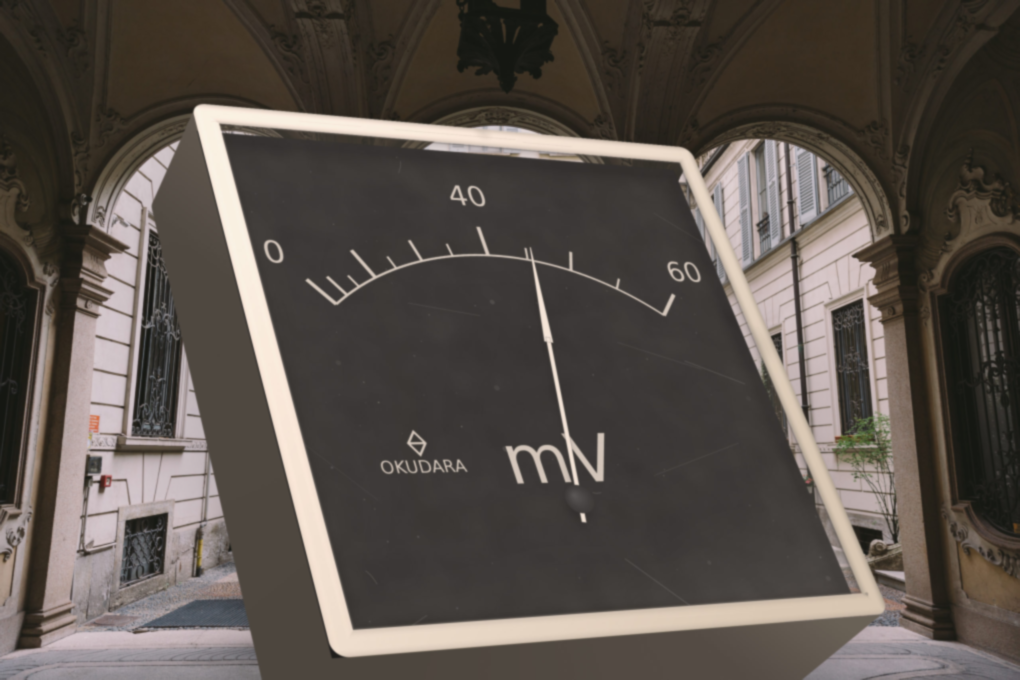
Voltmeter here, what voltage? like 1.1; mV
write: 45; mV
